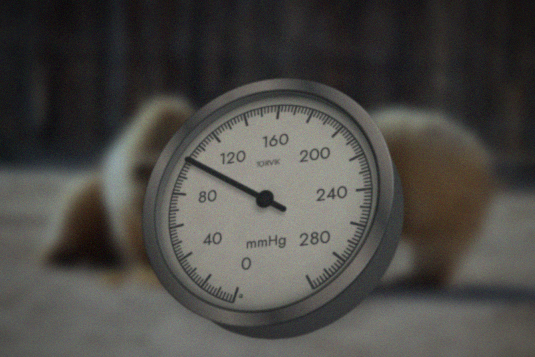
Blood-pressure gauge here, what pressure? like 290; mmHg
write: 100; mmHg
